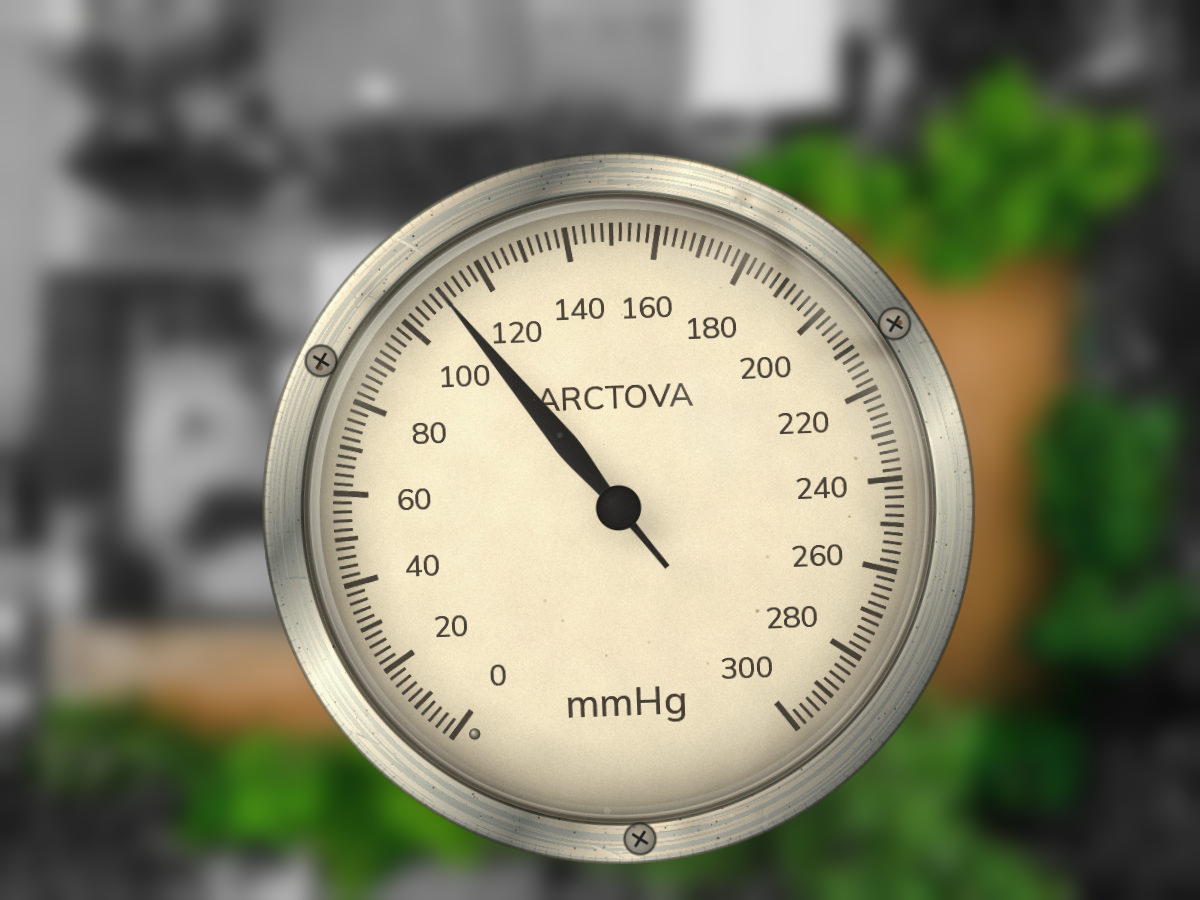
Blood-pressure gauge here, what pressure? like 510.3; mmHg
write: 110; mmHg
